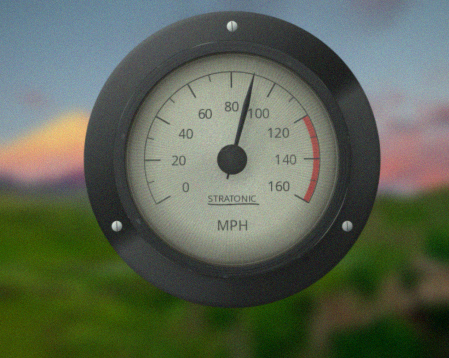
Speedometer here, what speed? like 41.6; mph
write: 90; mph
